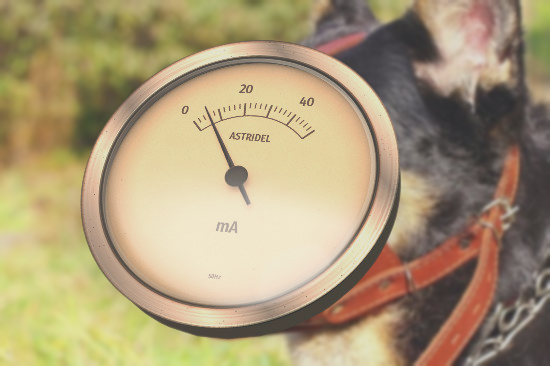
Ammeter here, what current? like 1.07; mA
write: 6; mA
